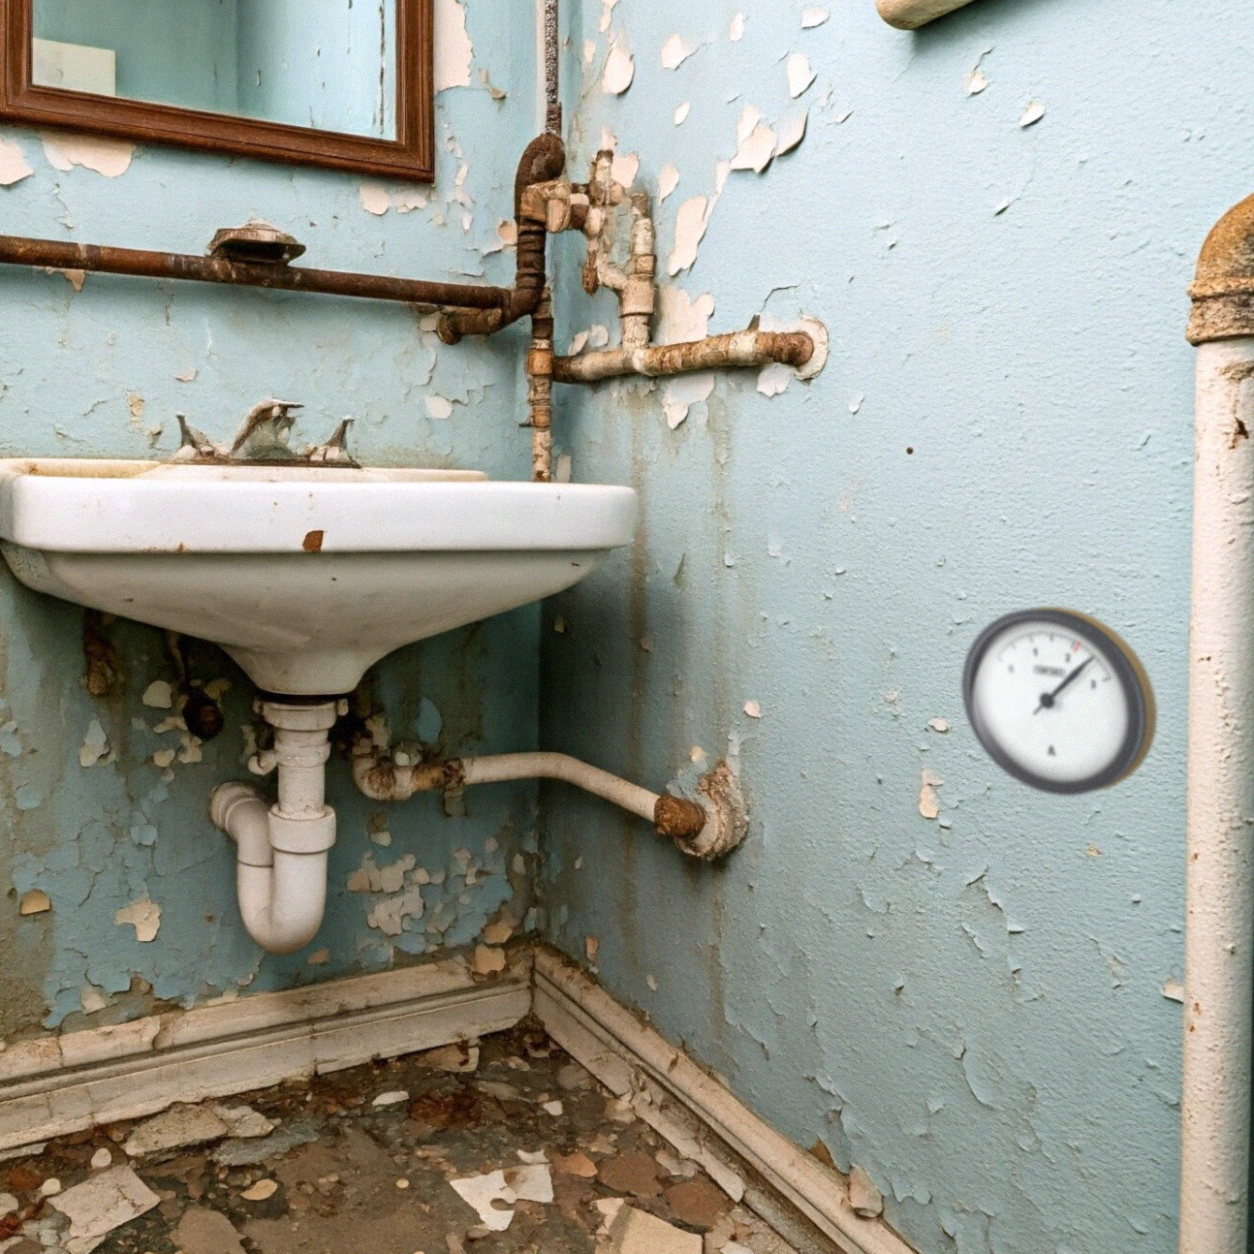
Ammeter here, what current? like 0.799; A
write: 2.5; A
